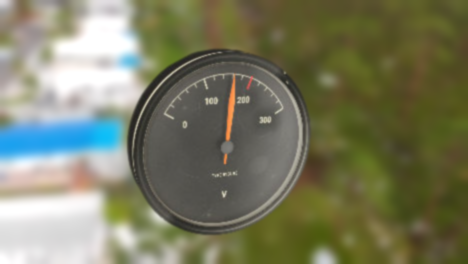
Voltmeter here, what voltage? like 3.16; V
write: 160; V
